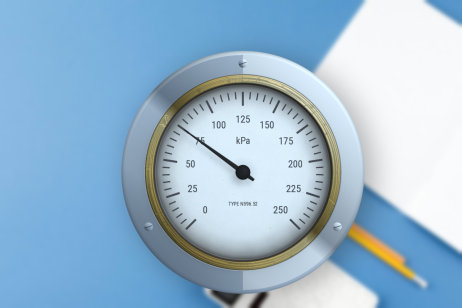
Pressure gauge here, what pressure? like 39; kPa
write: 75; kPa
